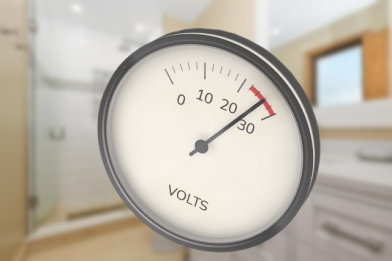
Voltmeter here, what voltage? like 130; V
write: 26; V
